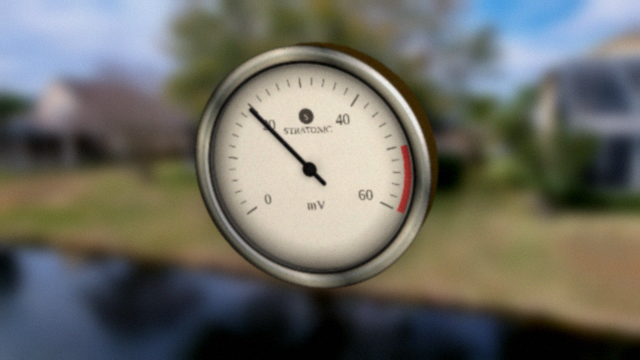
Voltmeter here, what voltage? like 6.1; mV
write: 20; mV
